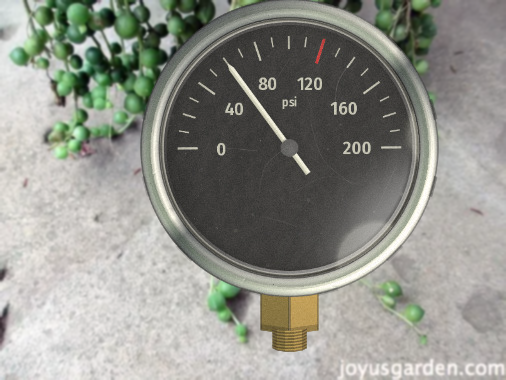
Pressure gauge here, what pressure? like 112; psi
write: 60; psi
